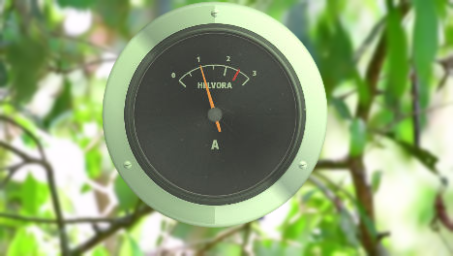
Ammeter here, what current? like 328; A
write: 1; A
